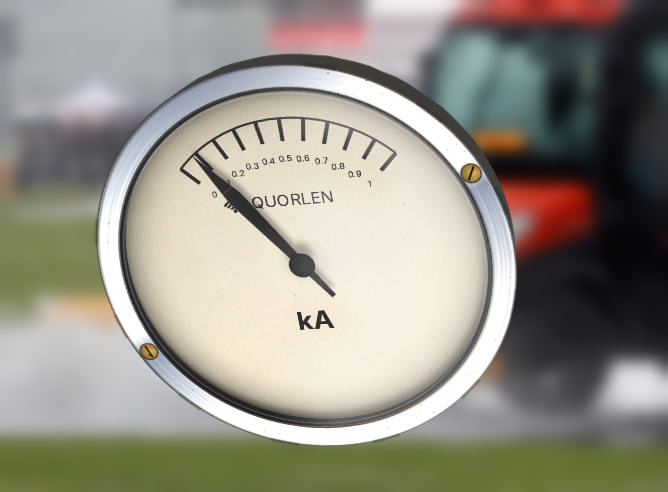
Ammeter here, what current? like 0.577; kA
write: 0.1; kA
